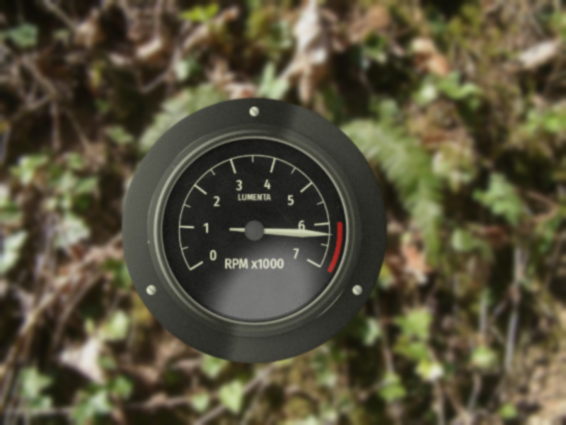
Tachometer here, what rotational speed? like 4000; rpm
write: 6250; rpm
